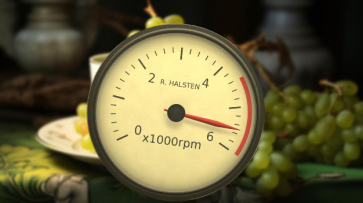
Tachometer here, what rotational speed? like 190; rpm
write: 5500; rpm
